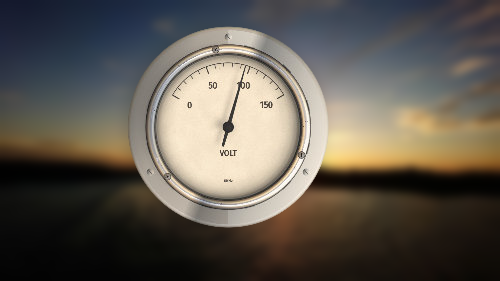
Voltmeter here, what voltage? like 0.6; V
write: 95; V
